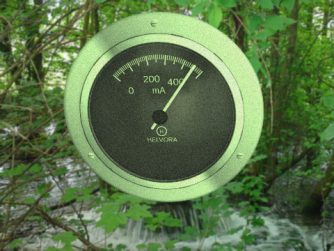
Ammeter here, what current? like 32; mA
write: 450; mA
